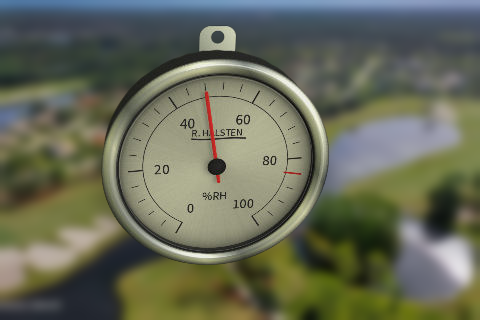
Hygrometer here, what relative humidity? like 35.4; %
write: 48; %
